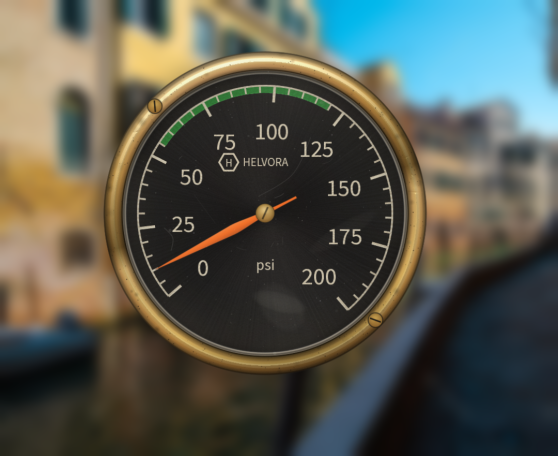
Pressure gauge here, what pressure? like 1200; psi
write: 10; psi
